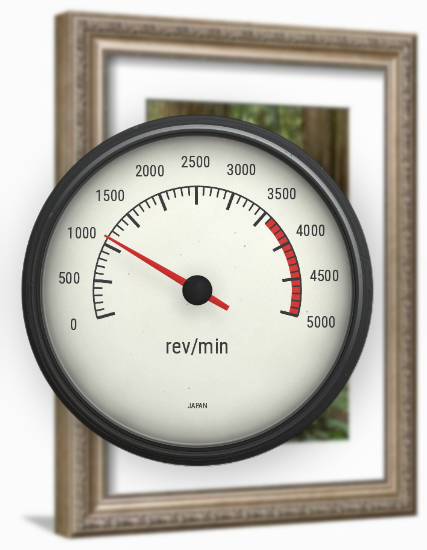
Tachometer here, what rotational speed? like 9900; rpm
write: 1100; rpm
